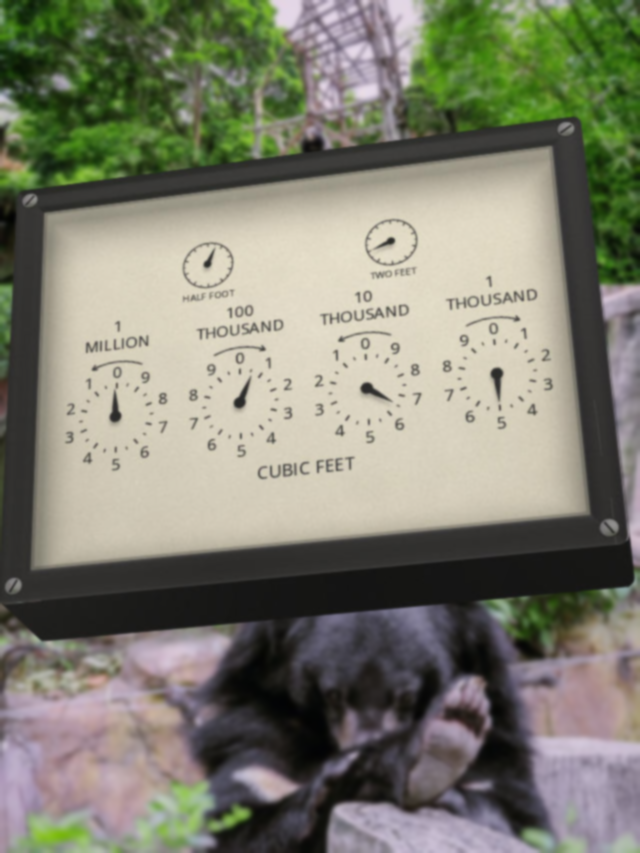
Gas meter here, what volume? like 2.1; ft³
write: 6500; ft³
